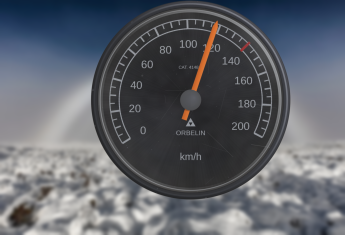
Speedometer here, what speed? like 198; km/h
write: 117.5; km/h
